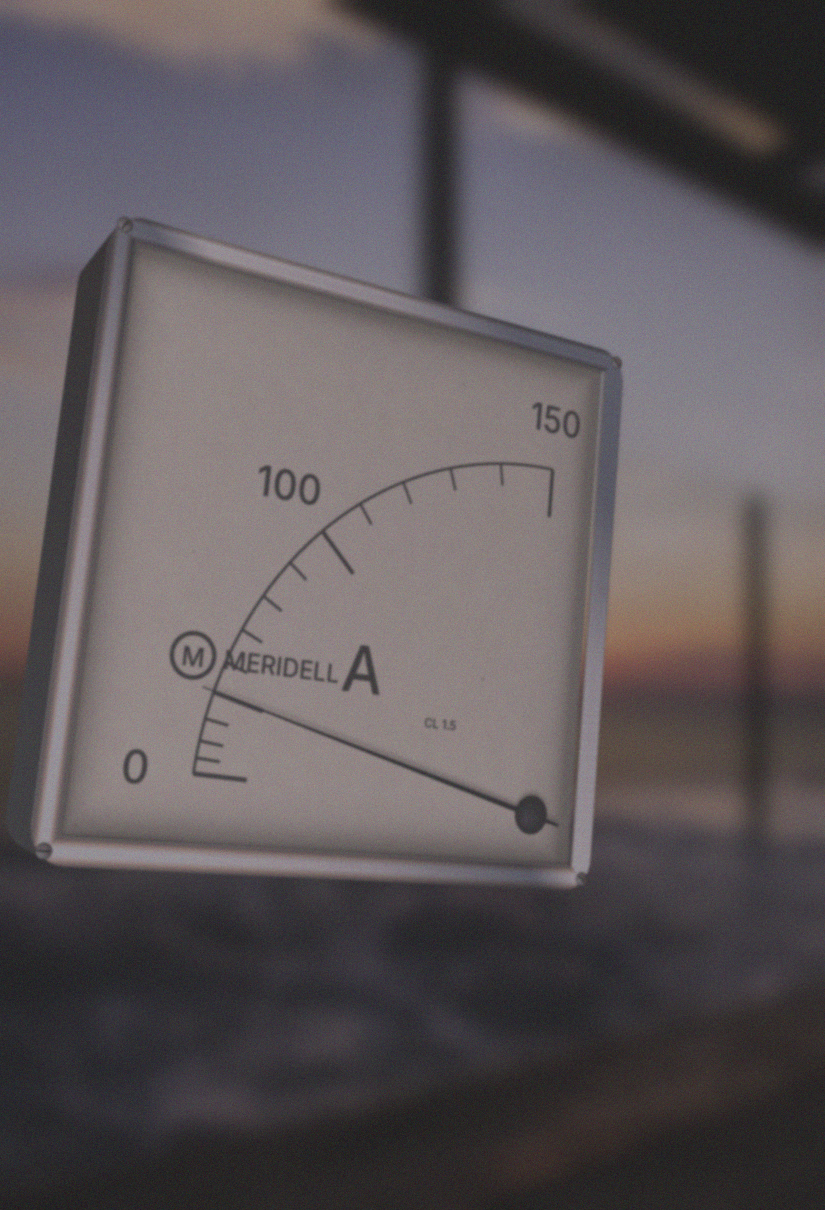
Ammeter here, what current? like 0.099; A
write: 50; A
